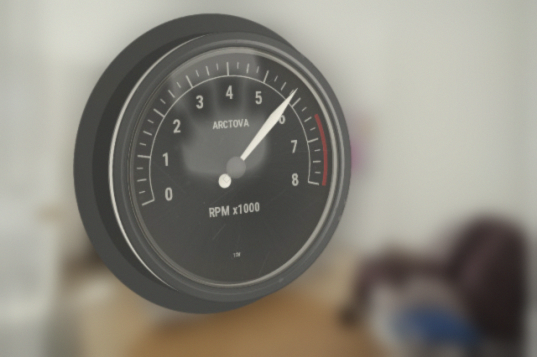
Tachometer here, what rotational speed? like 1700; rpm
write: 5750; rpm
